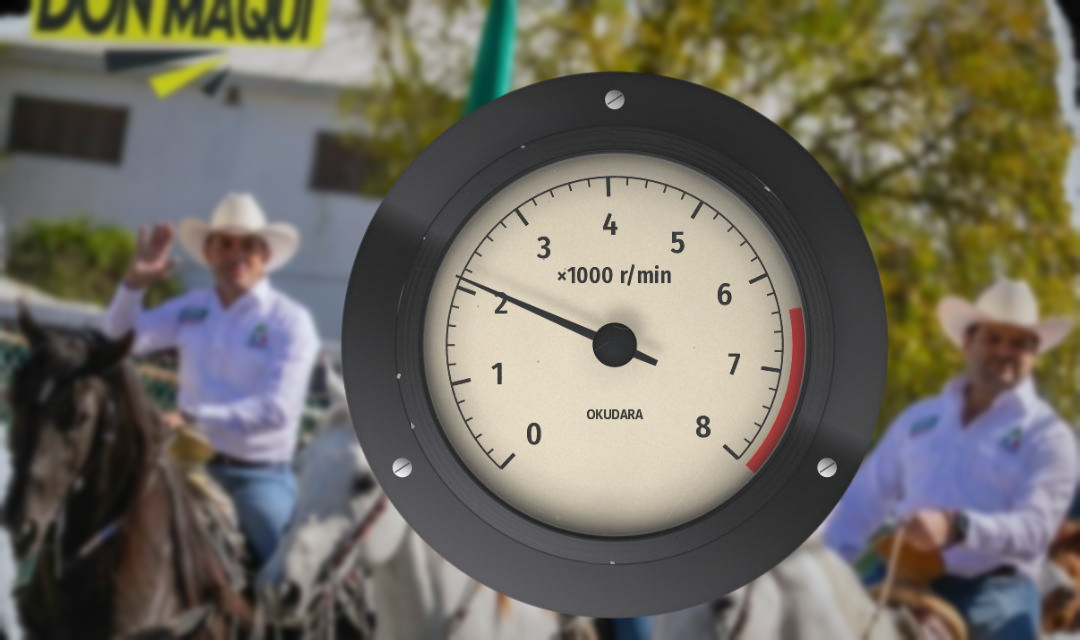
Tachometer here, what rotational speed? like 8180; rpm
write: 2100; rpm
